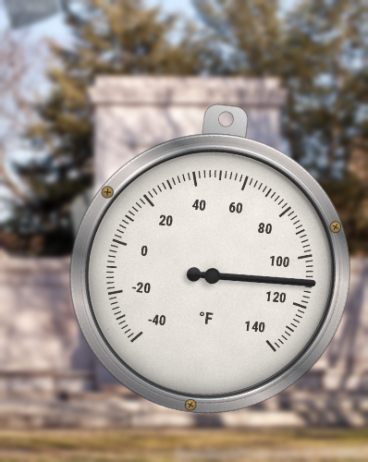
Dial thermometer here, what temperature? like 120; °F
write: 110; °F
